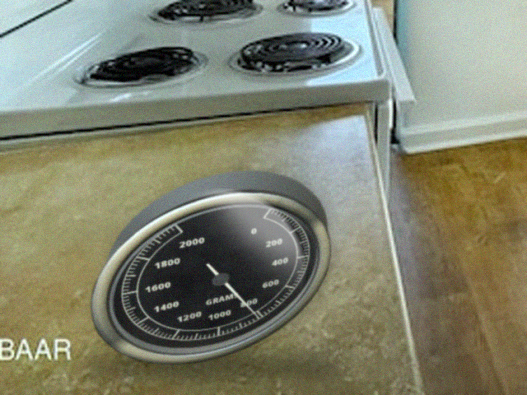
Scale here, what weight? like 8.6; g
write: 800; g
